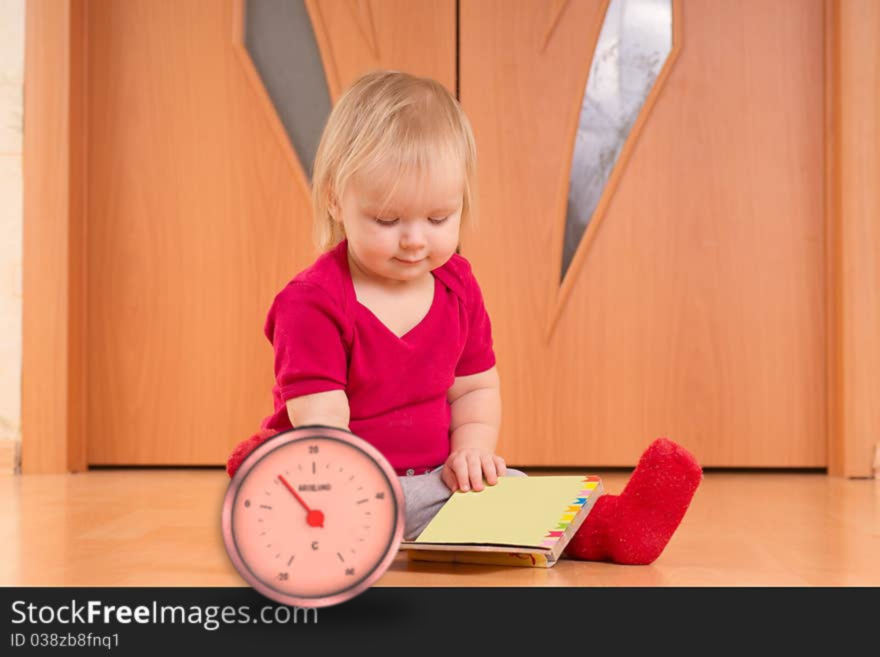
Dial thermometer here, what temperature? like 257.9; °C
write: 10; °C
